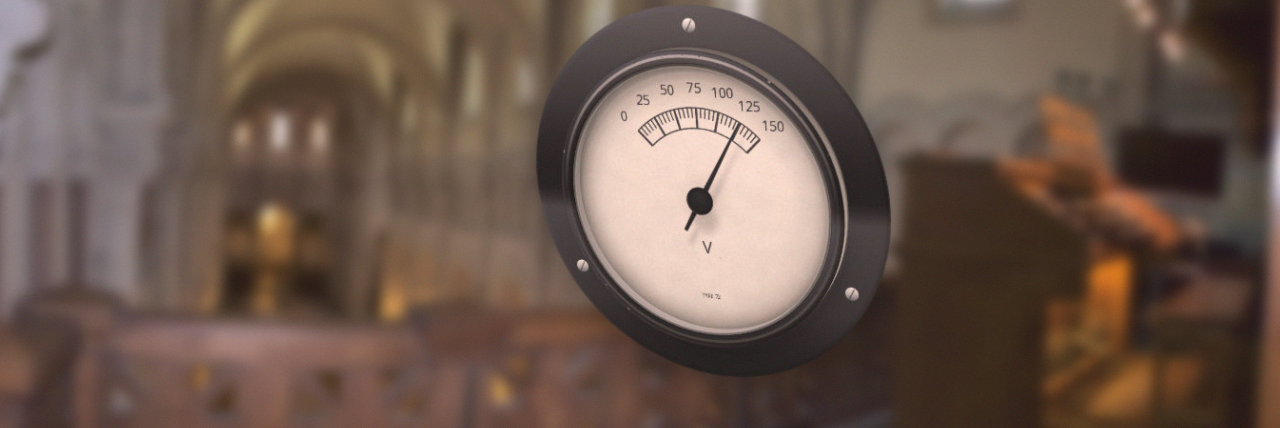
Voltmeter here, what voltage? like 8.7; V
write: 125; V
